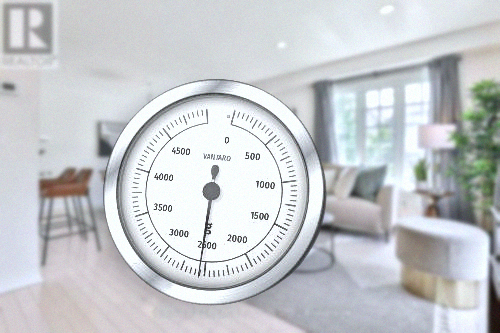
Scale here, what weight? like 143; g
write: 2550; g
